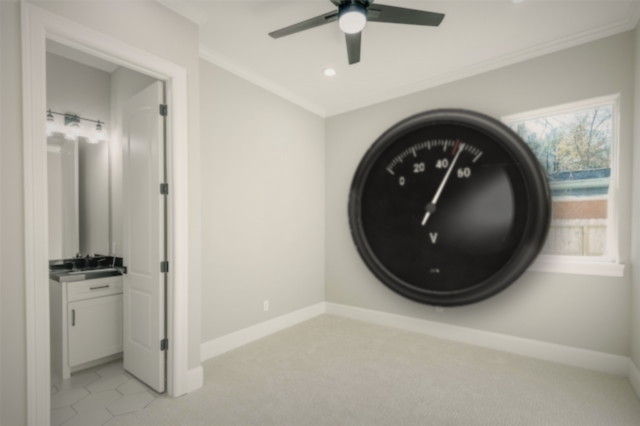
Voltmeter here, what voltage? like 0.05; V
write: 50; V
